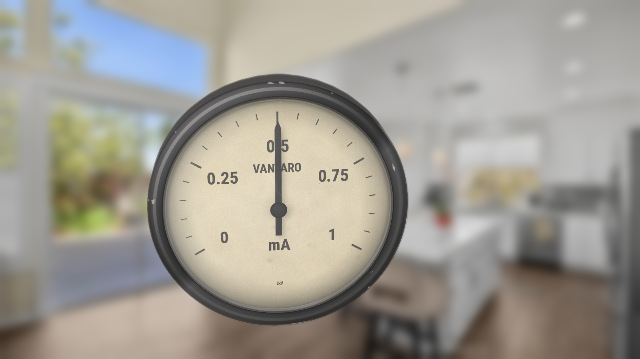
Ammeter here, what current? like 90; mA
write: 0.5; mA
